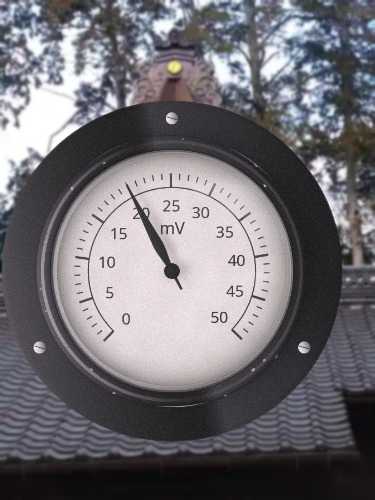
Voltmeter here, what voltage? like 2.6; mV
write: 20; mV
